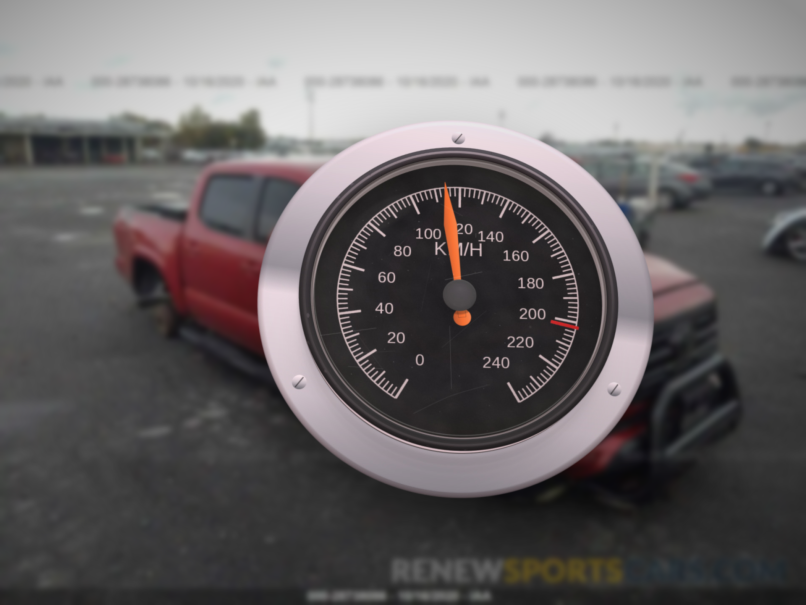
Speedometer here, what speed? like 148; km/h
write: 114; km/h
